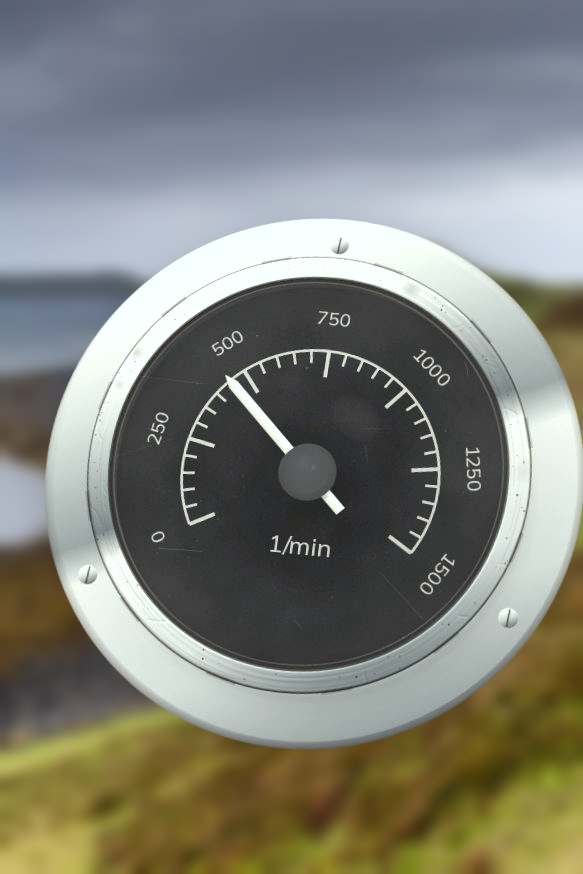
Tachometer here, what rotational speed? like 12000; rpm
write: 450; rpm
